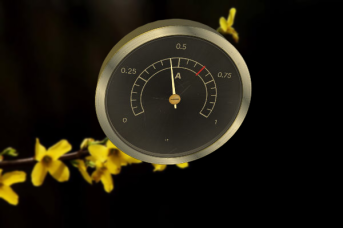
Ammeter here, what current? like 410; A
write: 0.45; A
